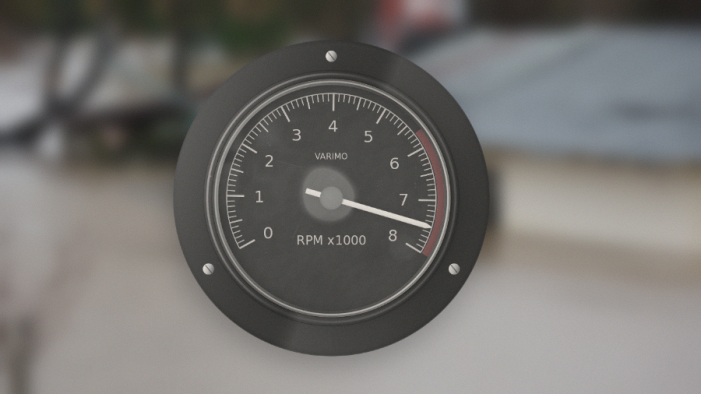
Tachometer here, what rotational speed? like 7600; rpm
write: 7500; rpm
